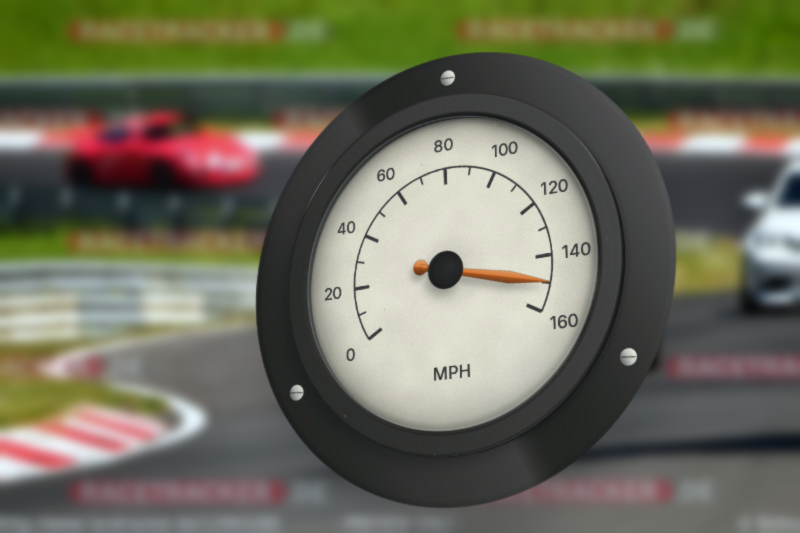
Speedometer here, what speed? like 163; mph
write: 150; mph
